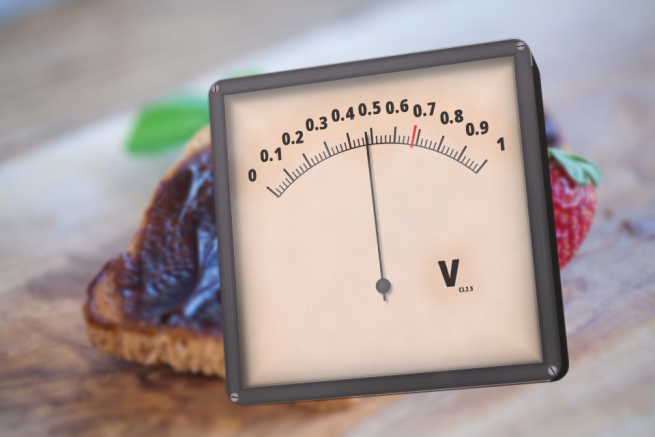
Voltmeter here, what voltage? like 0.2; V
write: 0.48; V
